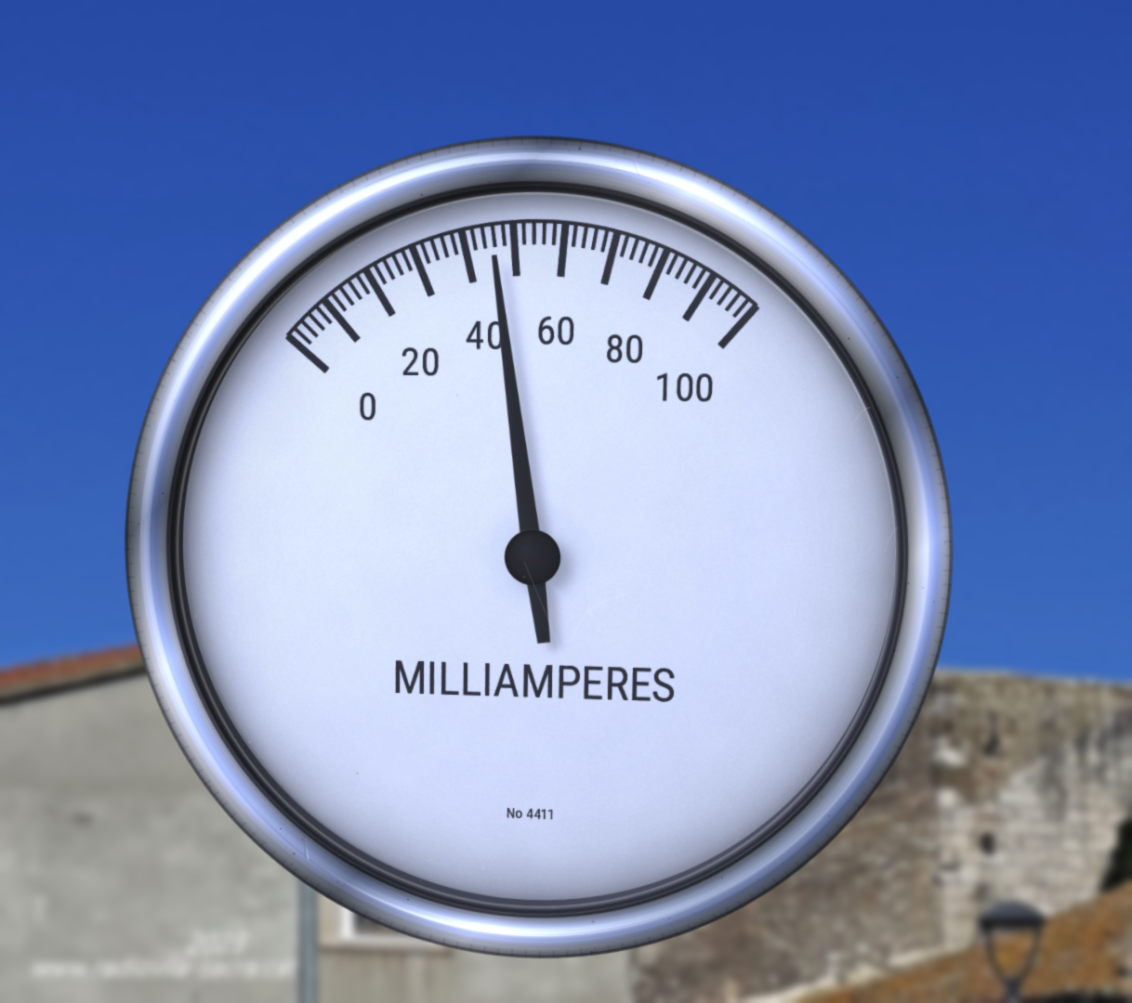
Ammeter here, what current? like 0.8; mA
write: 46; mA
